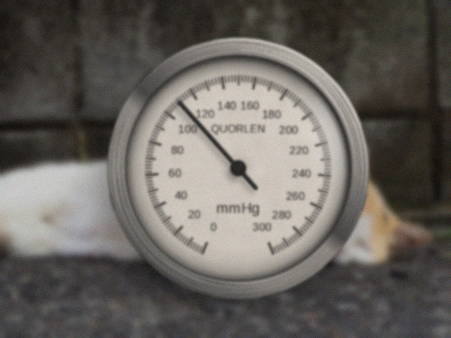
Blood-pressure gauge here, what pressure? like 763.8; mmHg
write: 110; mmHg
